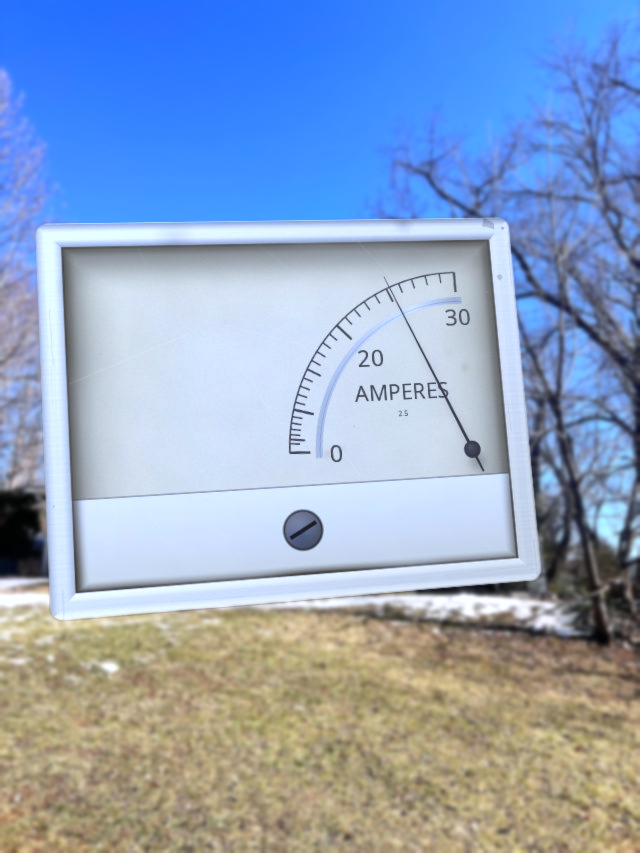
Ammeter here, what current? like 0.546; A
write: 25; A
